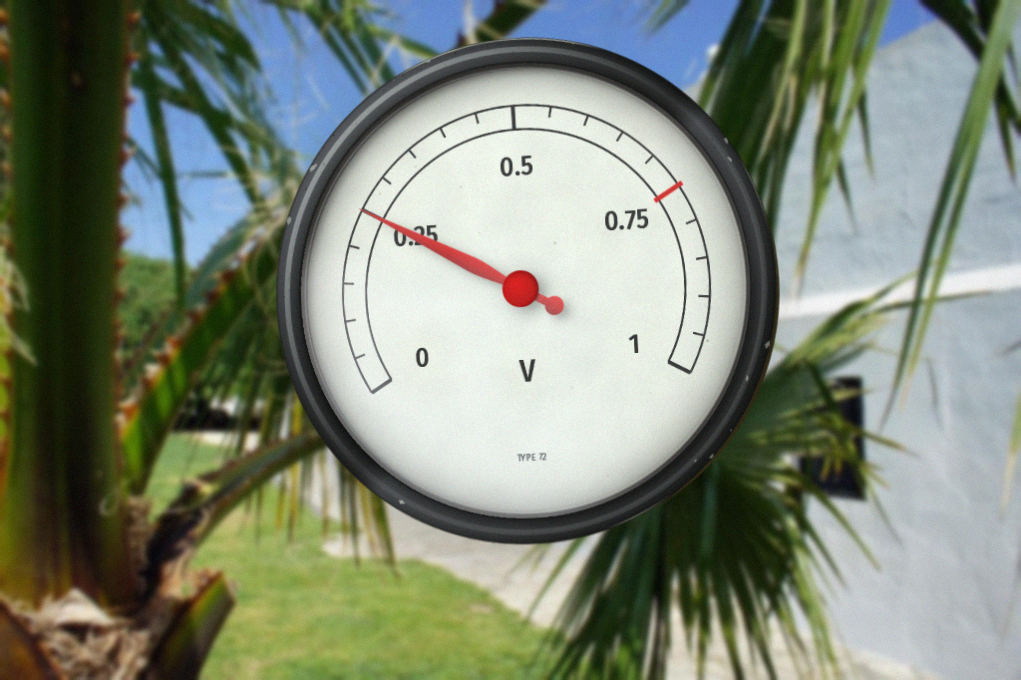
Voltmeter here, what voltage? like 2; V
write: 0.25; V
